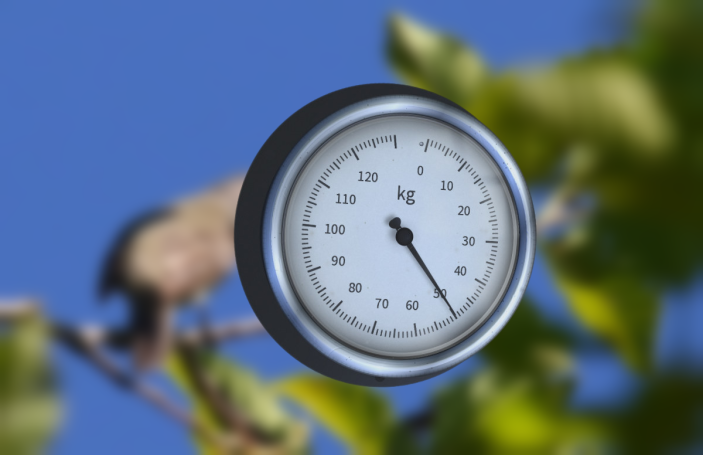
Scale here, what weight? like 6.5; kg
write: 50; kg
